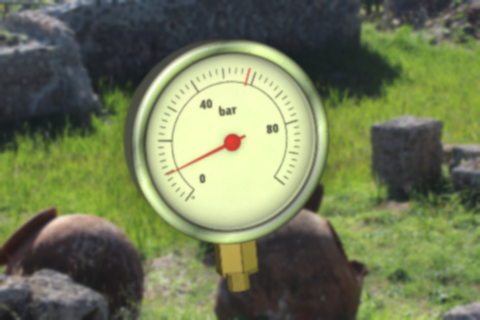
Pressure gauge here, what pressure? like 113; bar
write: 10; bar
